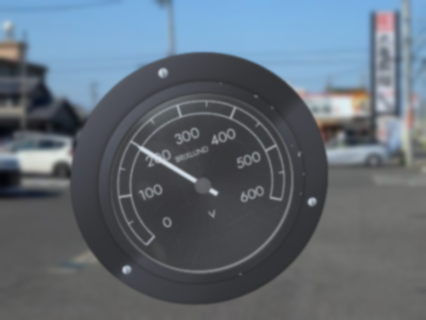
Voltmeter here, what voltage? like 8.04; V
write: 200; V
